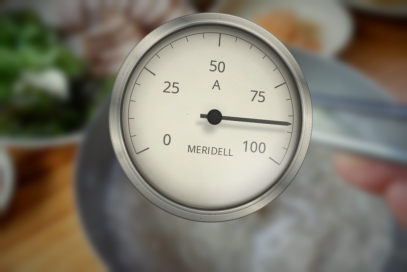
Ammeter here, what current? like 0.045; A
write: 87.5; A
